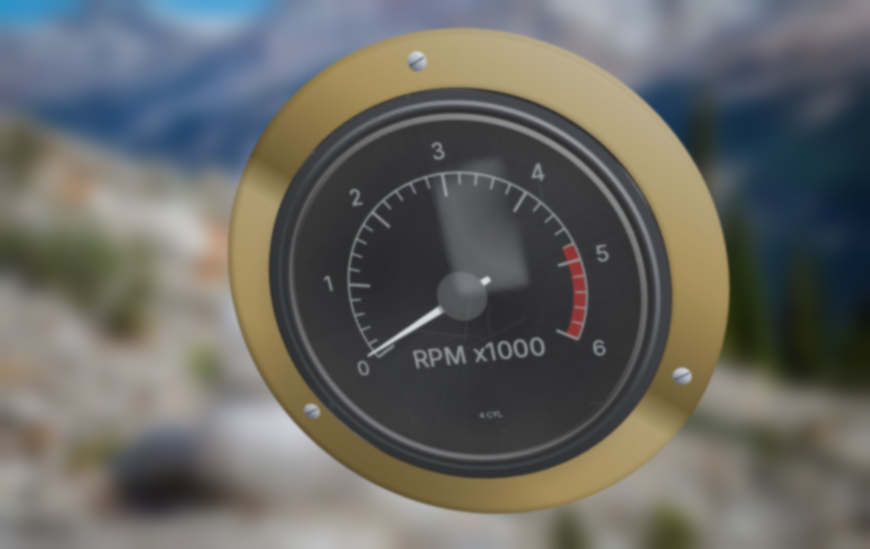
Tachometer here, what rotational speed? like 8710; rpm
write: 100; rpm
